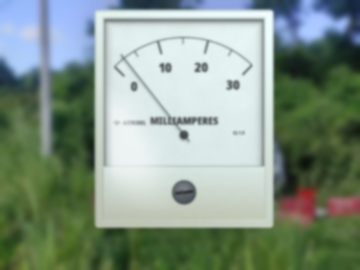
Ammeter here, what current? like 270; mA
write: 2.5; mA
